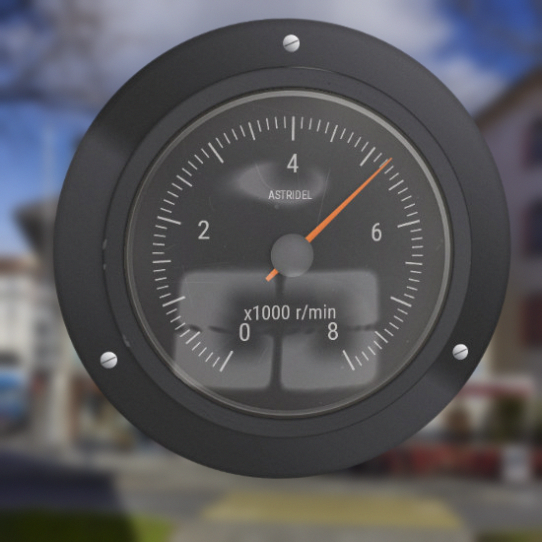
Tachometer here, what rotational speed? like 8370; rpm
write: 5200; rpm
